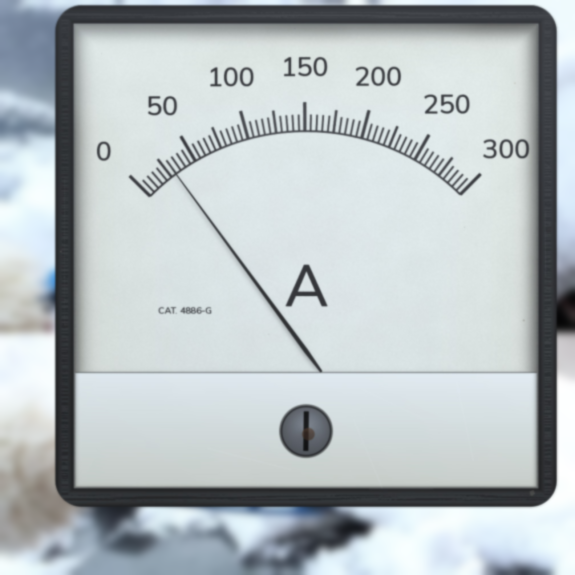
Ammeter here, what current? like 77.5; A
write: 30; A
